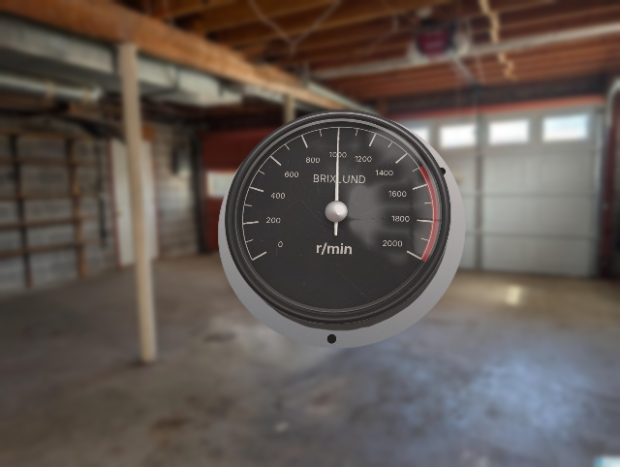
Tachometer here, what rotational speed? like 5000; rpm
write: 1000; rpm
